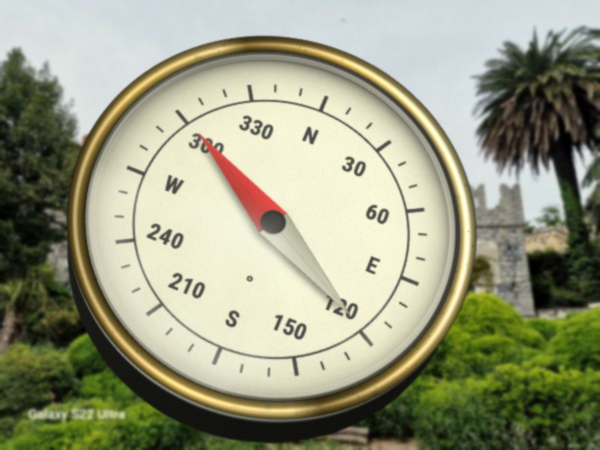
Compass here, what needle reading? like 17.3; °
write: 300; °
